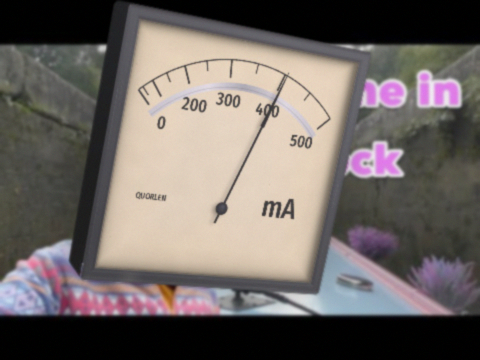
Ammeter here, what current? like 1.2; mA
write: 400; mA
